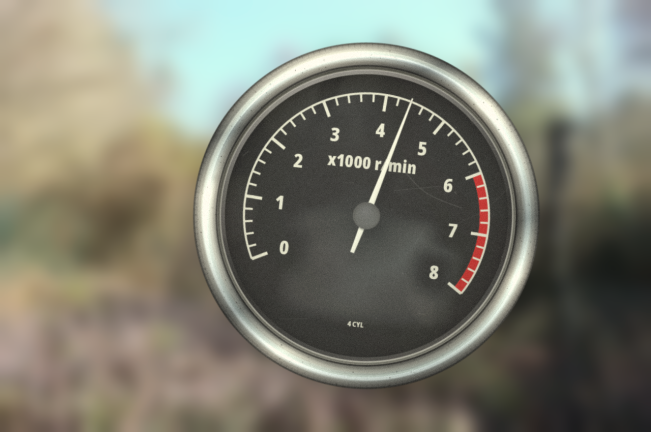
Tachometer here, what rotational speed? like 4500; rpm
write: 4400; rpm
